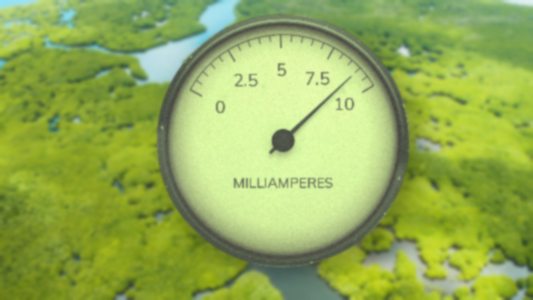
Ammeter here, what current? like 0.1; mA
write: 9; mA
